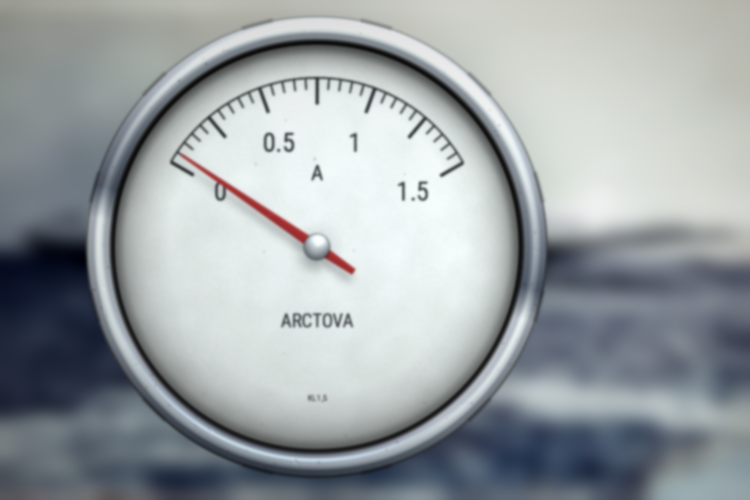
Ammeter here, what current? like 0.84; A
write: 0.05; A
